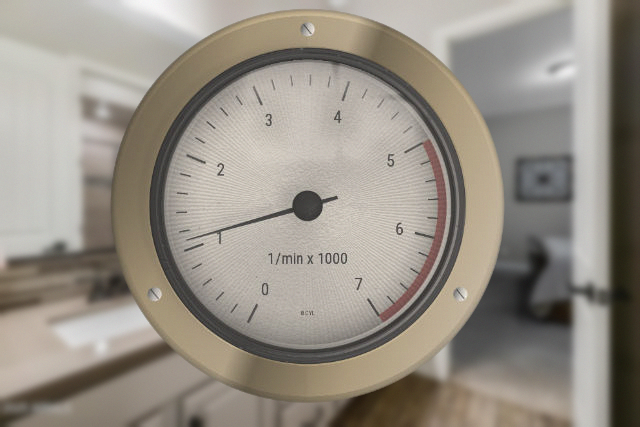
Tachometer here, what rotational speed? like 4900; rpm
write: 1100; rpm
